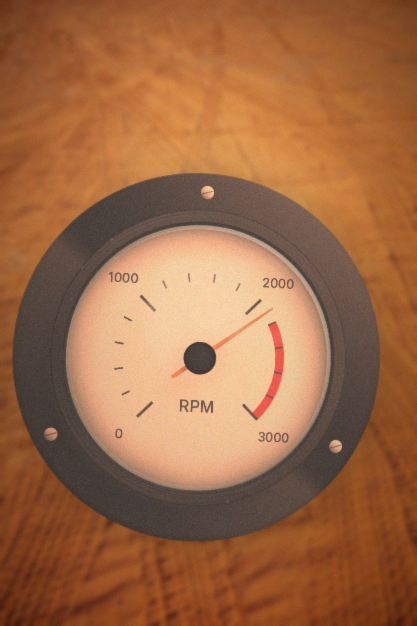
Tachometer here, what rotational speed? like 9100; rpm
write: 2100; rpm
